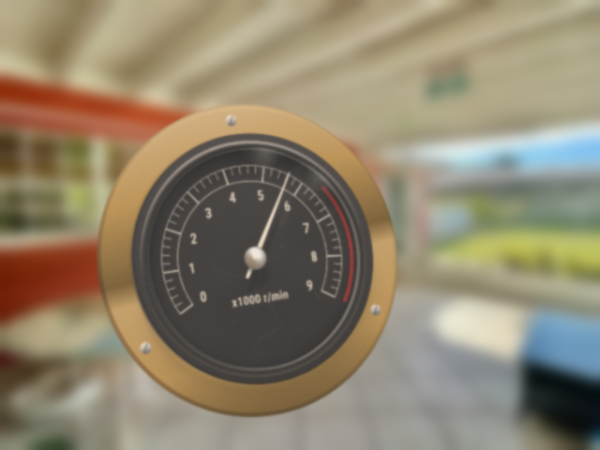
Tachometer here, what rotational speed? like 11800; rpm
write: 5600; rpm
